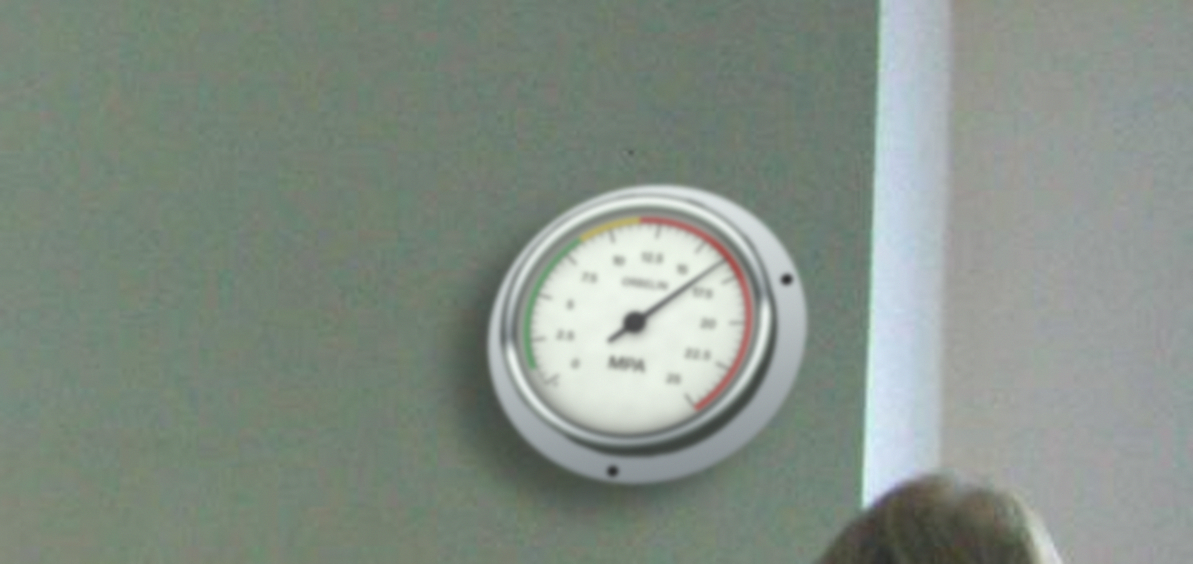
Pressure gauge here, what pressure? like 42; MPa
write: 16.5; MPa
